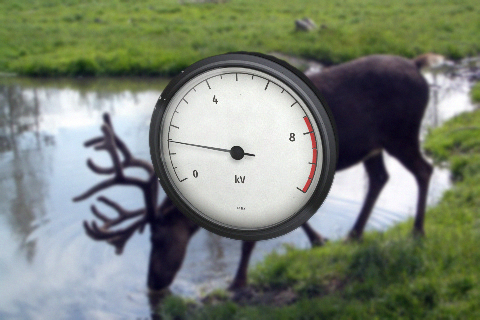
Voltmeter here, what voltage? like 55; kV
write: 1.5; kV
